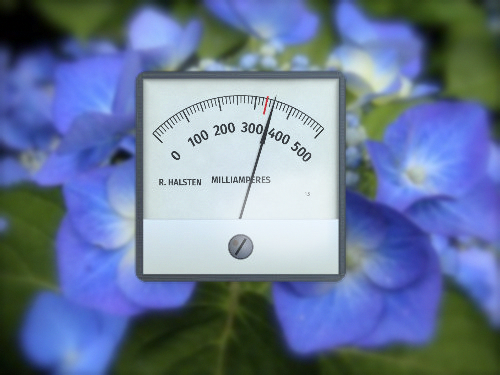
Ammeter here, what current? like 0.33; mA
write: 350; mA
